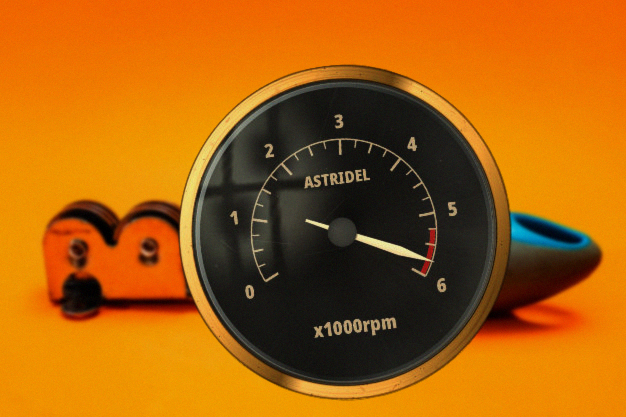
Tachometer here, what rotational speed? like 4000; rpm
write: 5750; rpm
